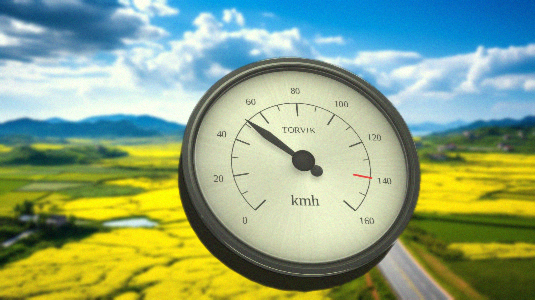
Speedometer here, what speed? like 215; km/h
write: 50; km/h
